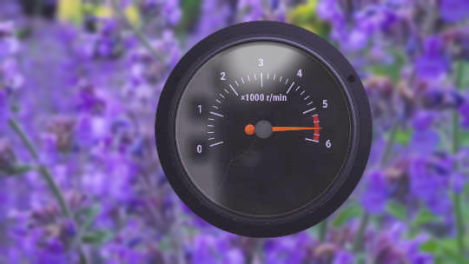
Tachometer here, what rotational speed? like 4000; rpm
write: 5600; rpm
